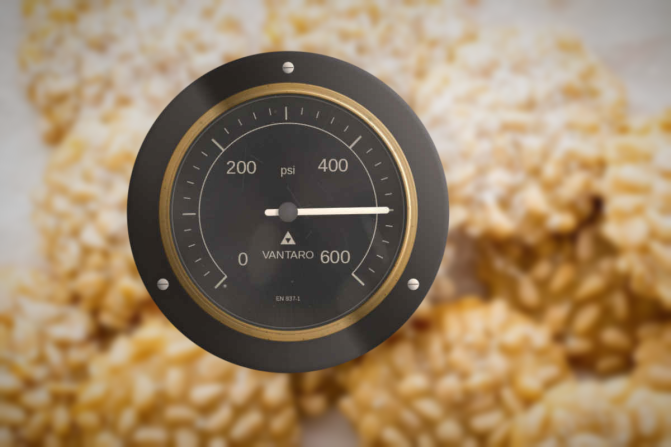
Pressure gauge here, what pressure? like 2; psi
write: 500; psi
